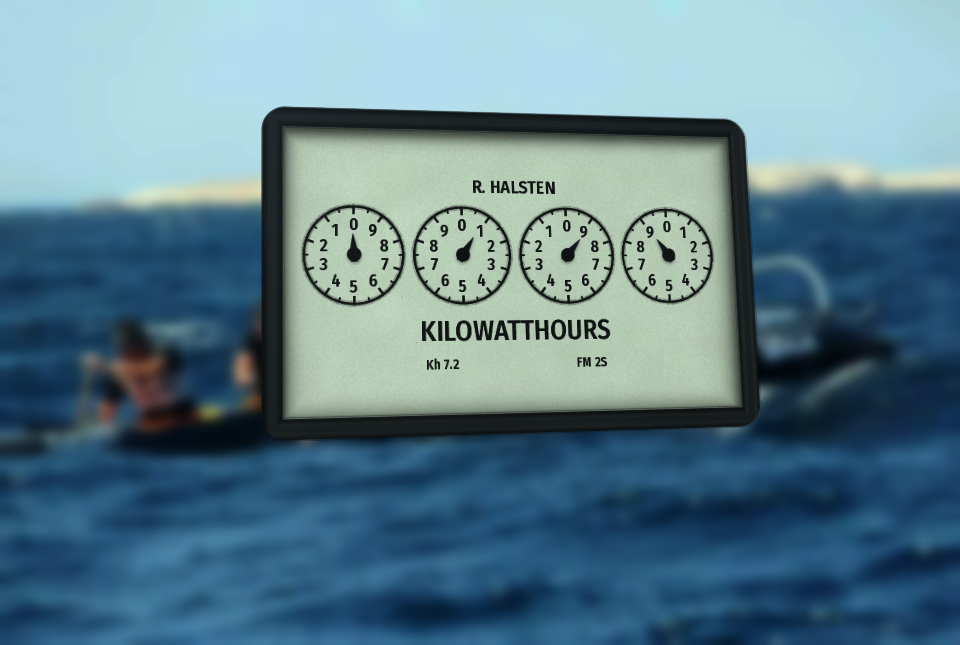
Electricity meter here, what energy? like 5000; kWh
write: 89; kWh
